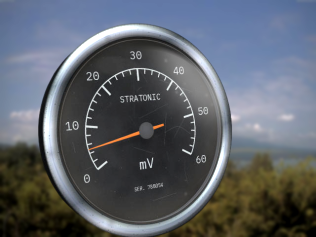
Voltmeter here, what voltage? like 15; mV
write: 5; mV
